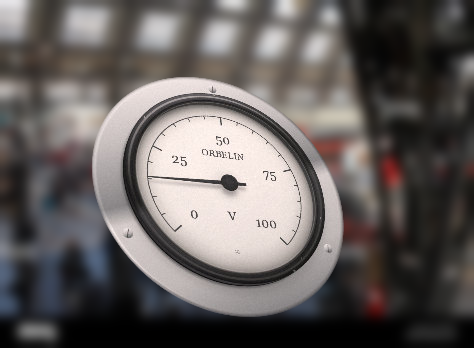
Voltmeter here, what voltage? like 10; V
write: 15; V
